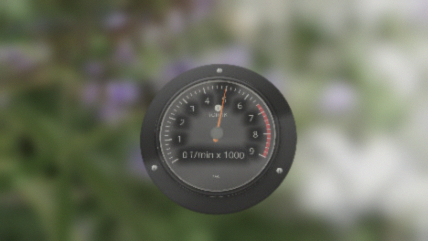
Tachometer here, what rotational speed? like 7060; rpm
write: 5000; rpm
